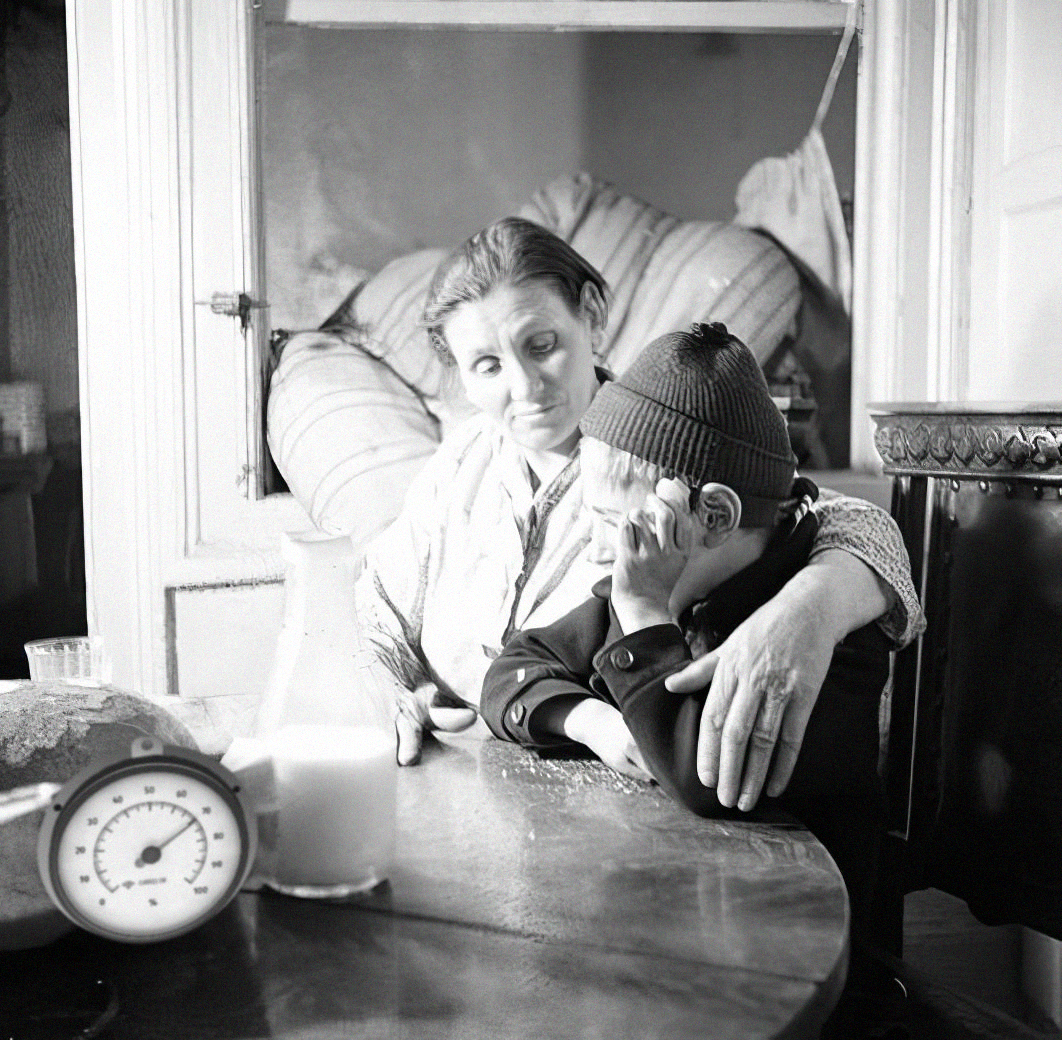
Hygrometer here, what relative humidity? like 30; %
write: 70; %
